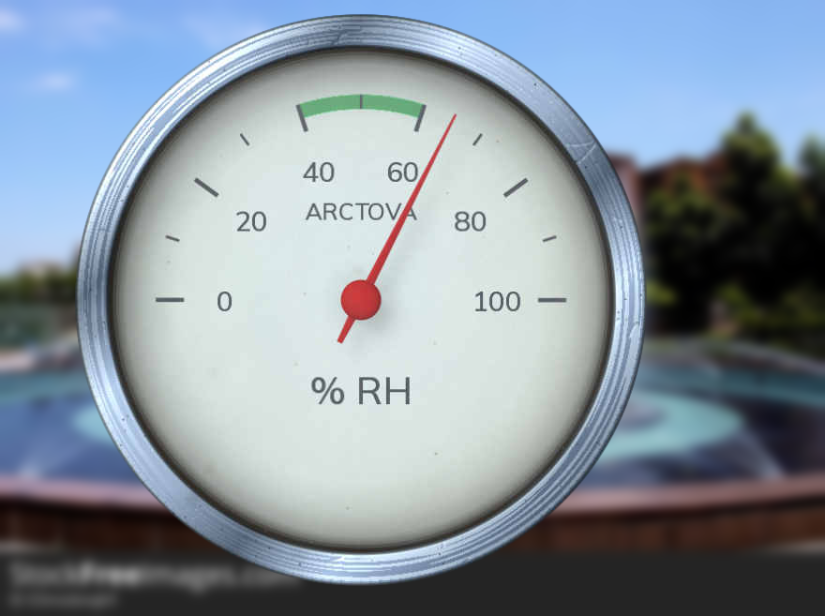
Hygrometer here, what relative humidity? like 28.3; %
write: 65; %
